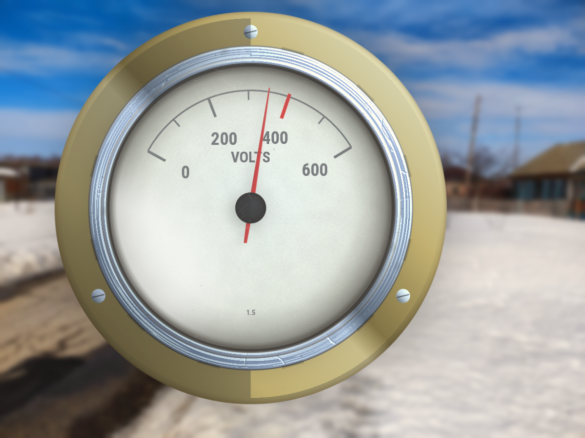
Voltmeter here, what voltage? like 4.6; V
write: 350; V
